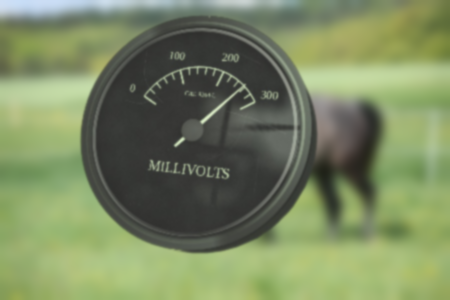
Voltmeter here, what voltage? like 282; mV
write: 260; mV
